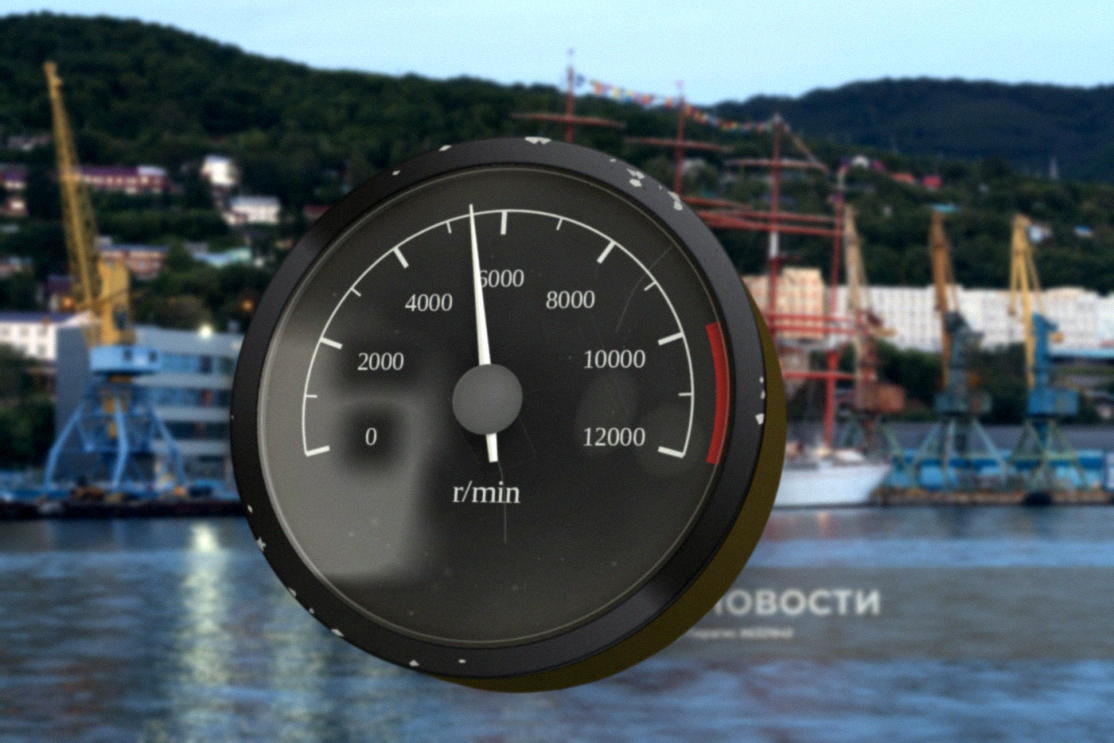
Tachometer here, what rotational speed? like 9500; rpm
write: 5500; rpm
